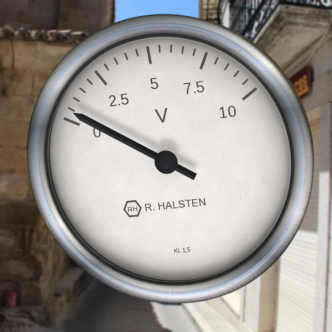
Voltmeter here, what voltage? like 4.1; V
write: 0.5; V
